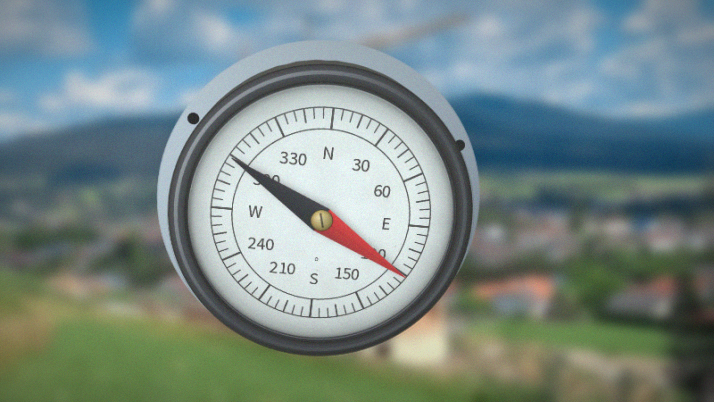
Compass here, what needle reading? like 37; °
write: 120; °
